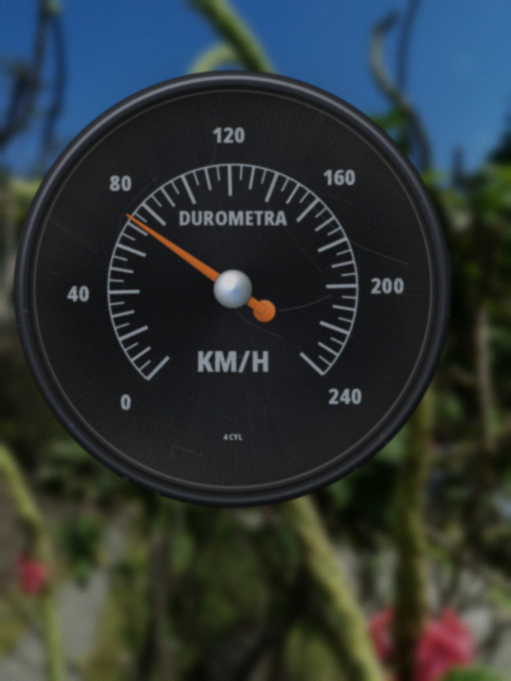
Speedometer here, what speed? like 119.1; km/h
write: 72.5; km/h
